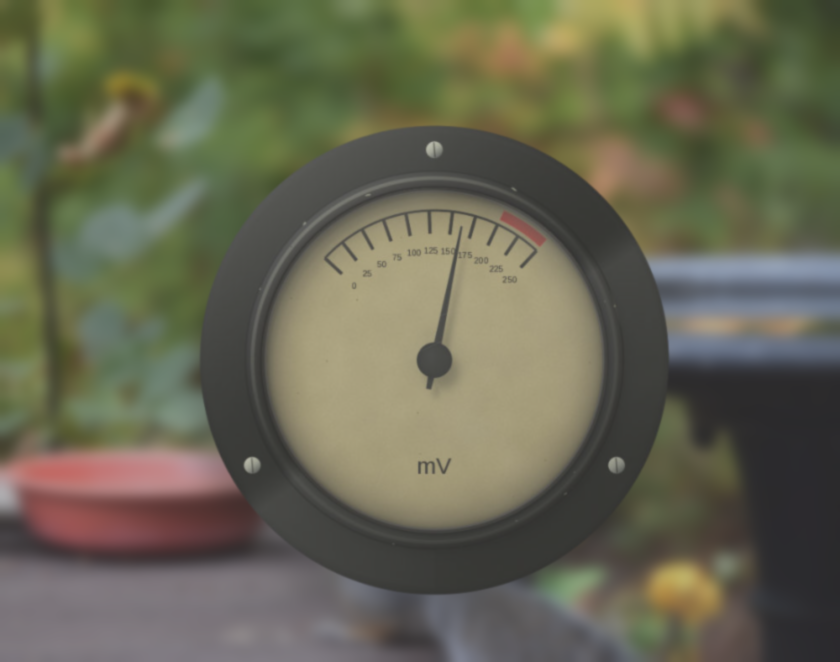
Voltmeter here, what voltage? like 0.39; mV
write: 162.5; mV
